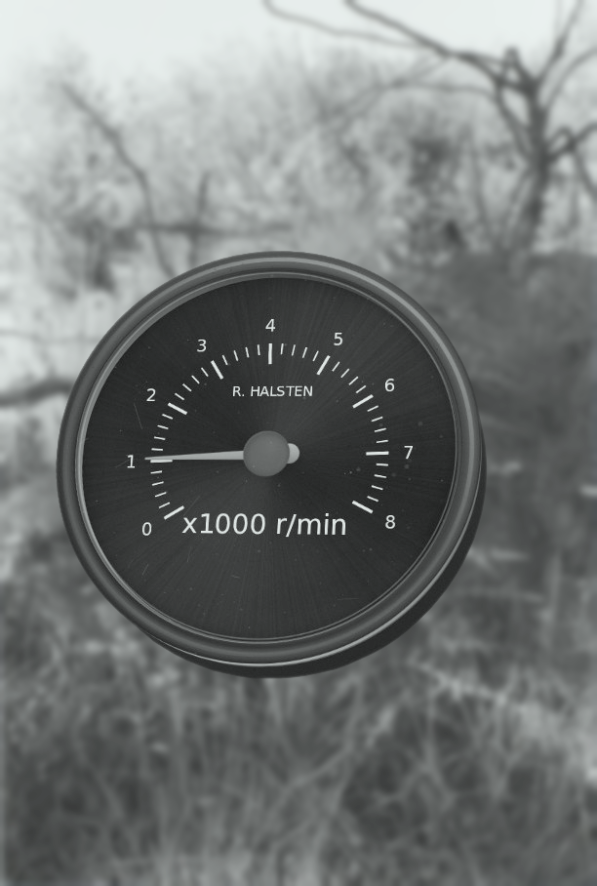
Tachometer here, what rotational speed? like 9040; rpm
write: 1000; rpm
